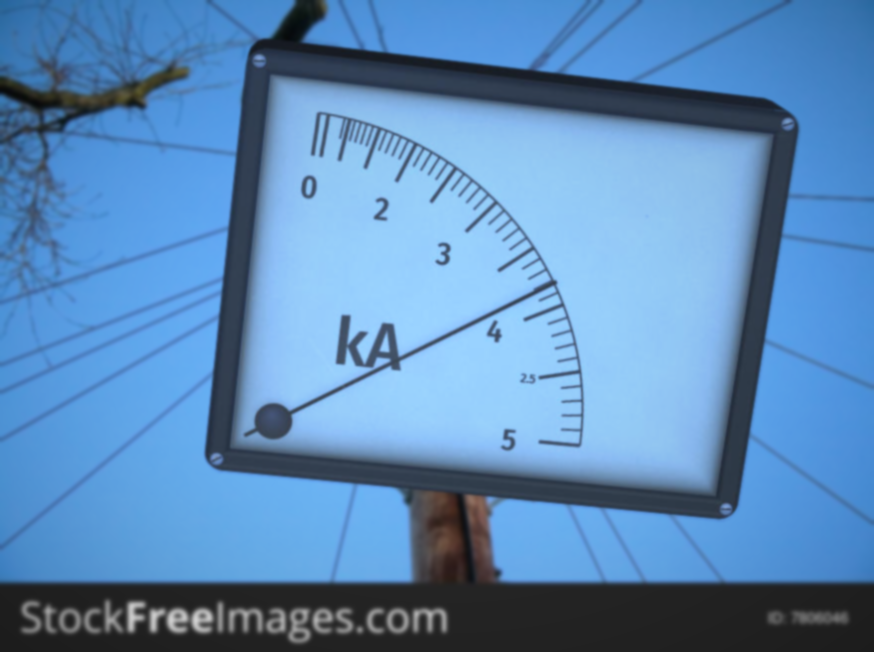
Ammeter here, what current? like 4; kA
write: 3.8; kA
